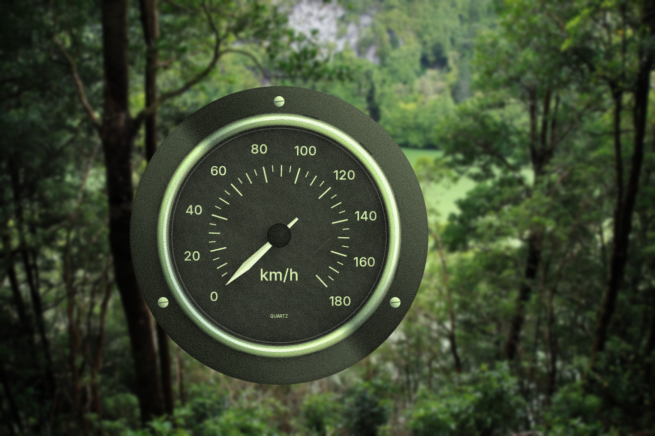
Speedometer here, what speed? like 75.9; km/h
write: 0; km/h
